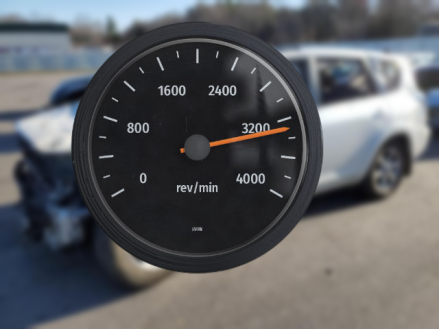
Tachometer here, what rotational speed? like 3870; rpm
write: 3300; rpm
